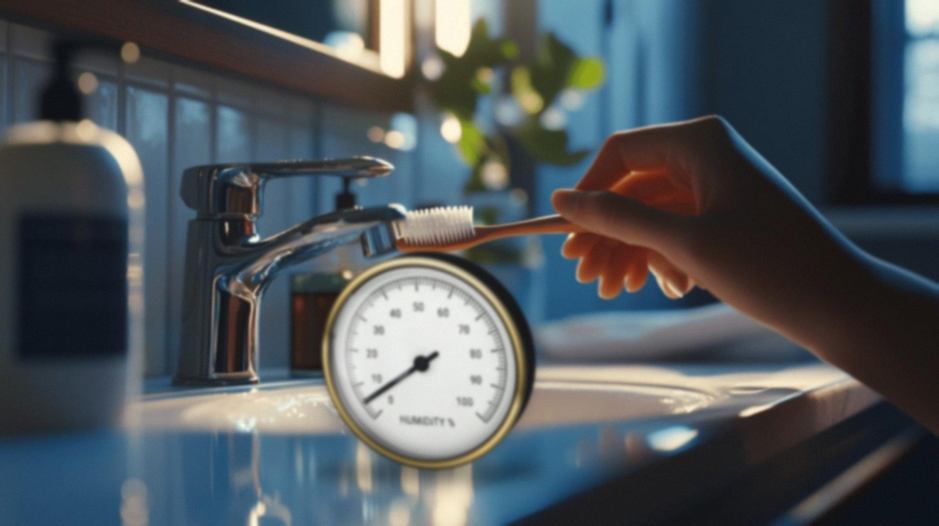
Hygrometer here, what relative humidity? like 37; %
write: 5; %
